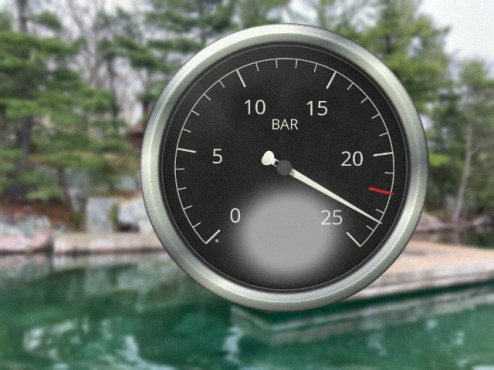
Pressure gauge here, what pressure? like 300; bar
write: 23.5; bar
